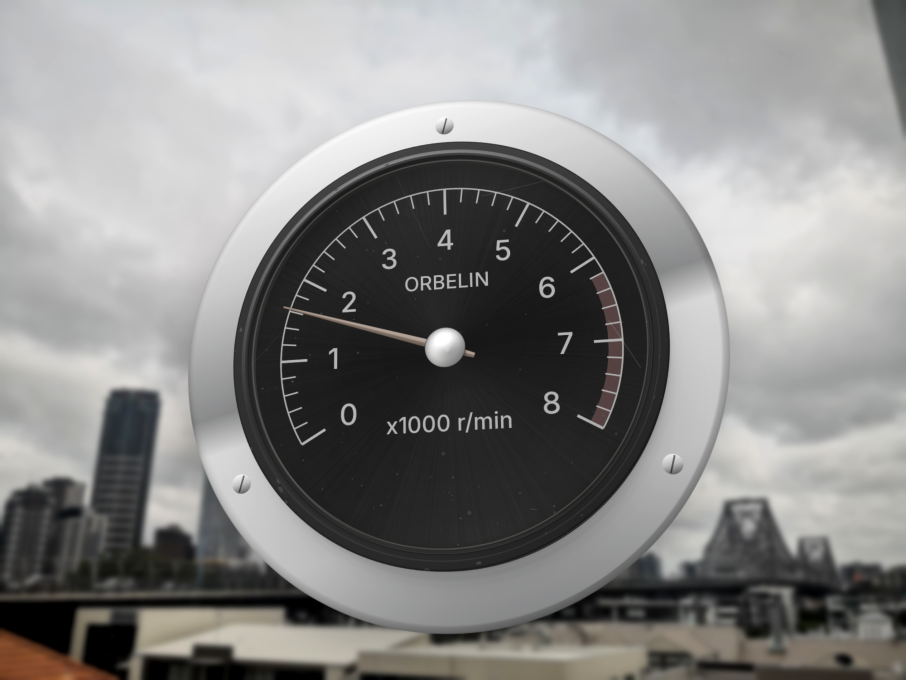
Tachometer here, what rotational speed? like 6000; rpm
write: 1600; rpm
